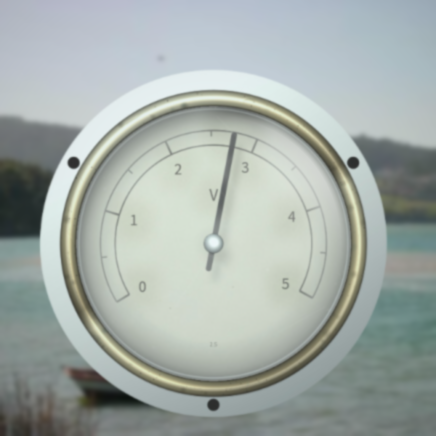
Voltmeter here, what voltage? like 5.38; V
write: 2.75; V
